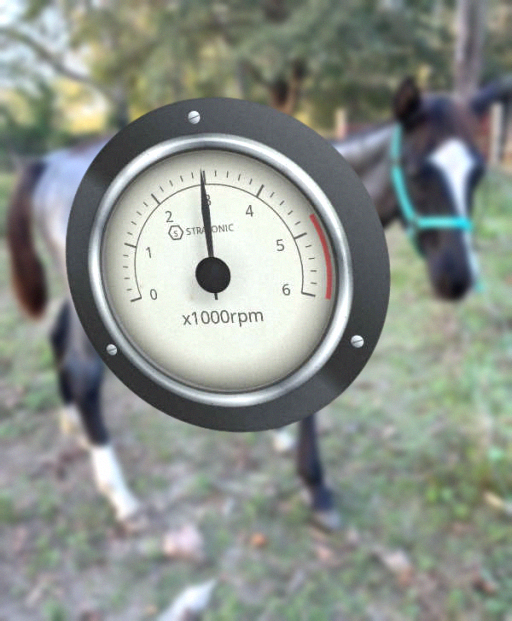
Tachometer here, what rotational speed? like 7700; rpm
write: 3000; rpm
